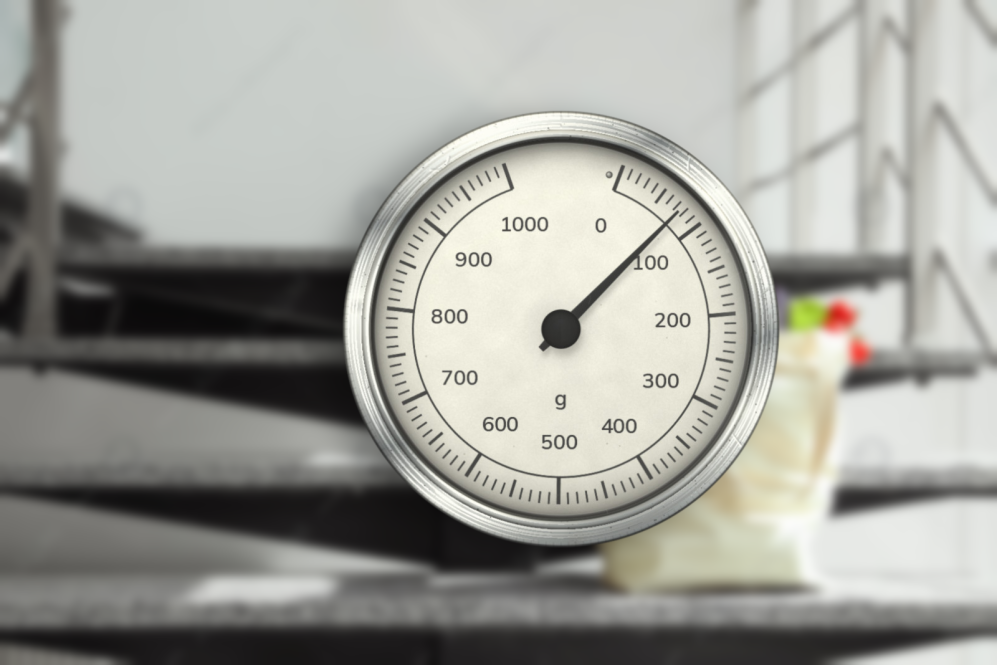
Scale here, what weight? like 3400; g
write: 75; g
